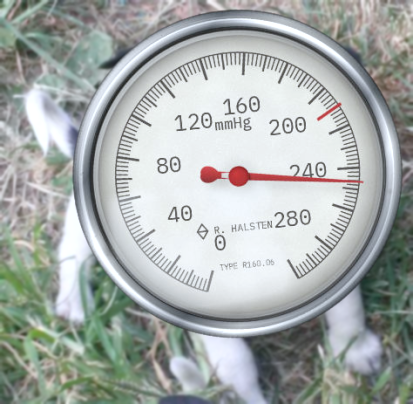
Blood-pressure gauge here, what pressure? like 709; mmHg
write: 246; mmHg
